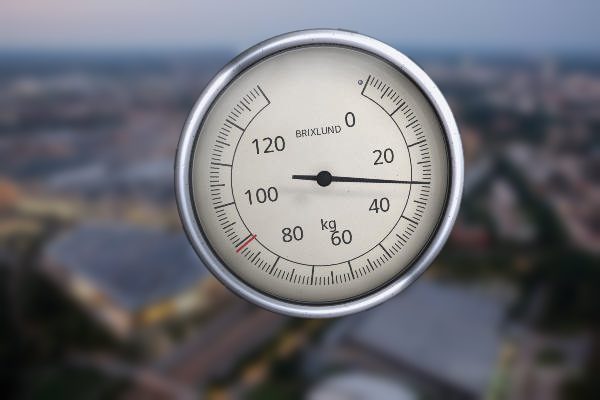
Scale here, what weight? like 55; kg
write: 30; kg
